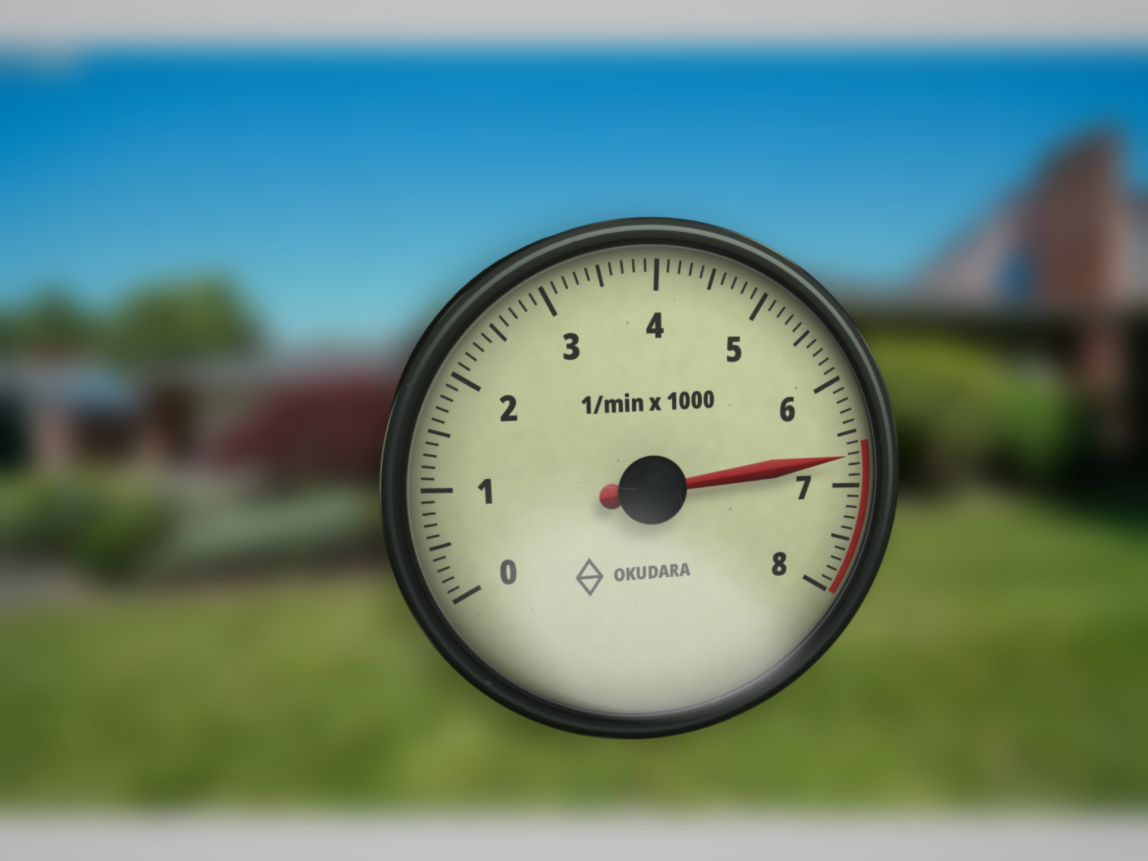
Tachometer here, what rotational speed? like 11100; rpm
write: 6700; rpm
